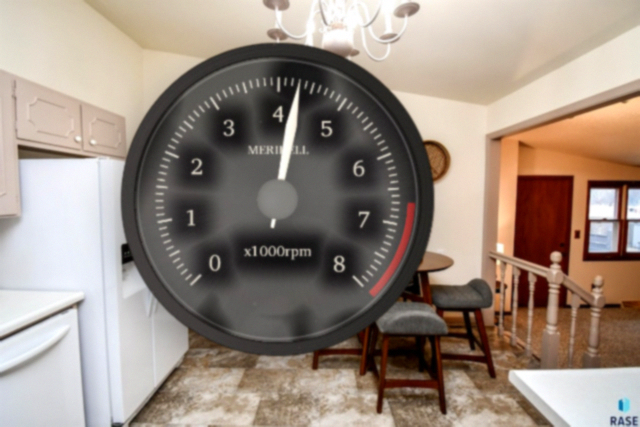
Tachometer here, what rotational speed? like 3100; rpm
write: 4300; rpm
